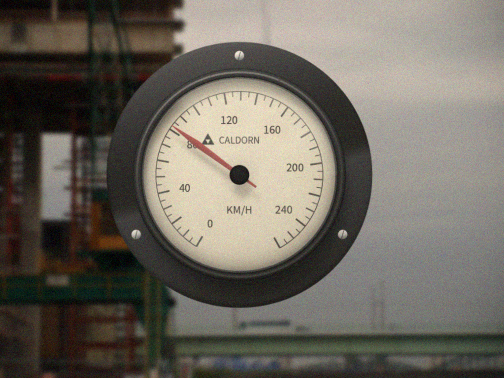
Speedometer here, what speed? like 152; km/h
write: 82.5; km/h
